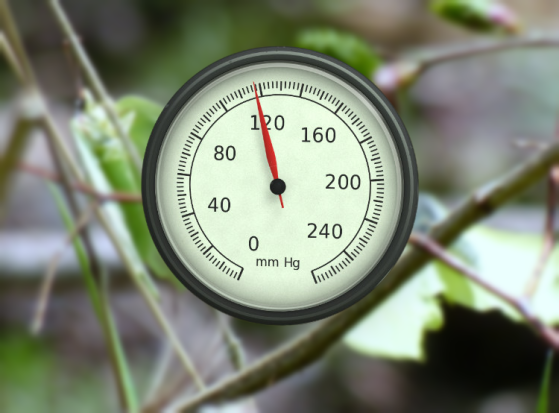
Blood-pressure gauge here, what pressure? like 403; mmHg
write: 118; mmHg
